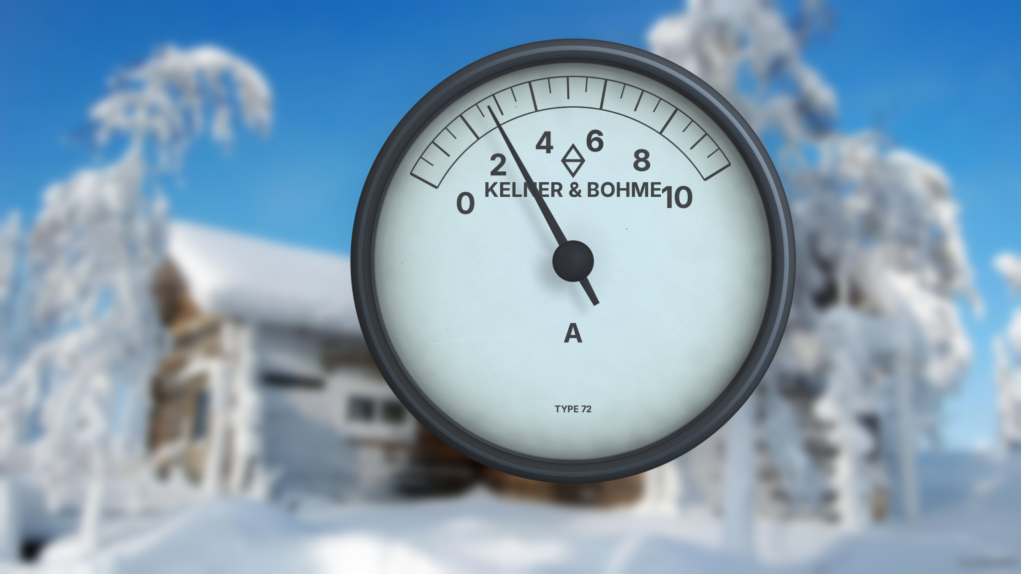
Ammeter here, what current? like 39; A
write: 2.75; A
